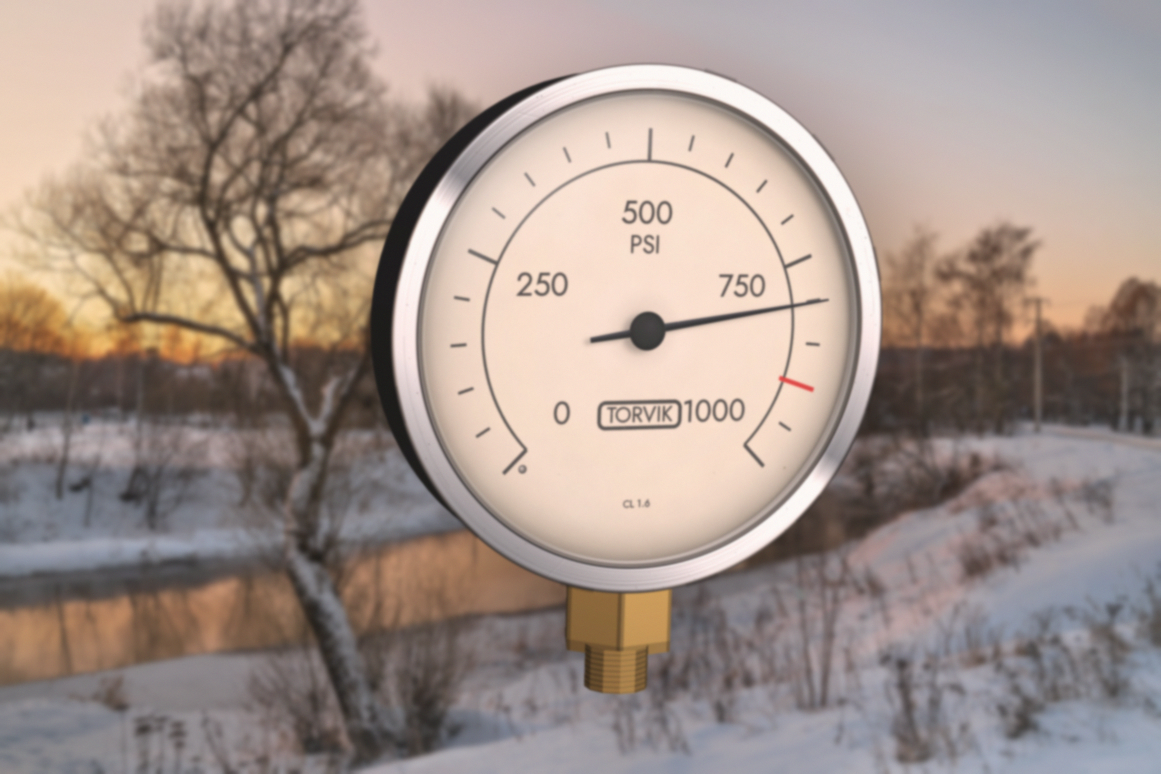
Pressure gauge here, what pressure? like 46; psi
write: 800; psi
